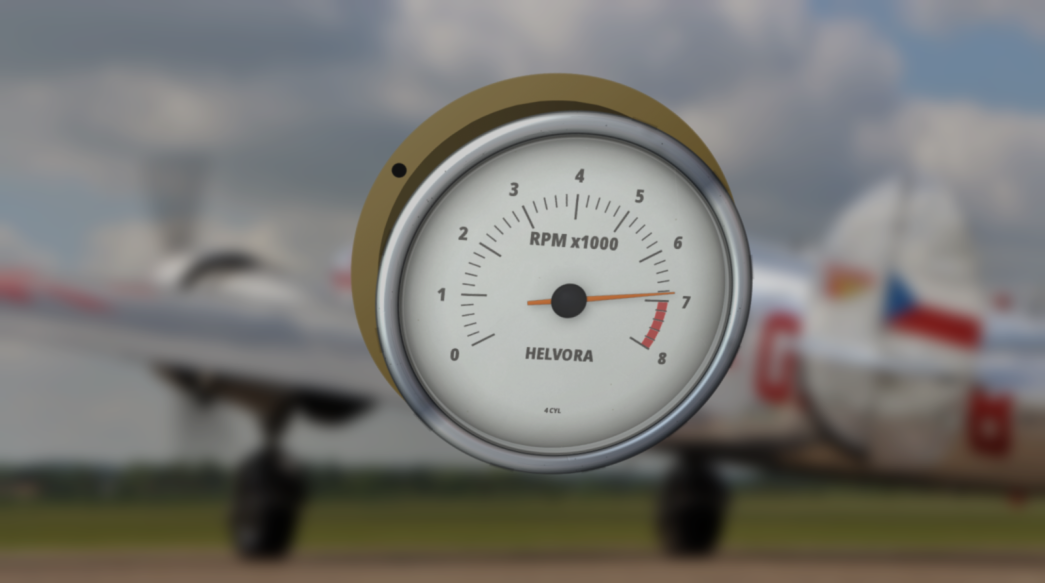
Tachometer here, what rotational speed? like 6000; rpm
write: 6800; rpm
